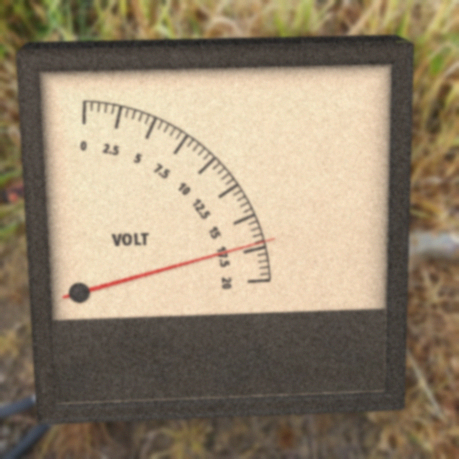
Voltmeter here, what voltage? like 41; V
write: 17; V
